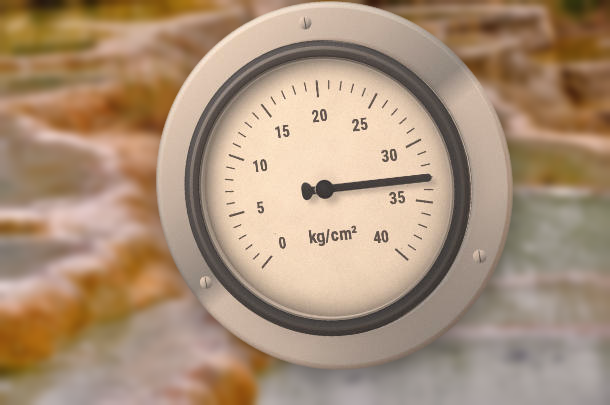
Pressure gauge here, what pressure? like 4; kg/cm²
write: 33; kg/cm²
